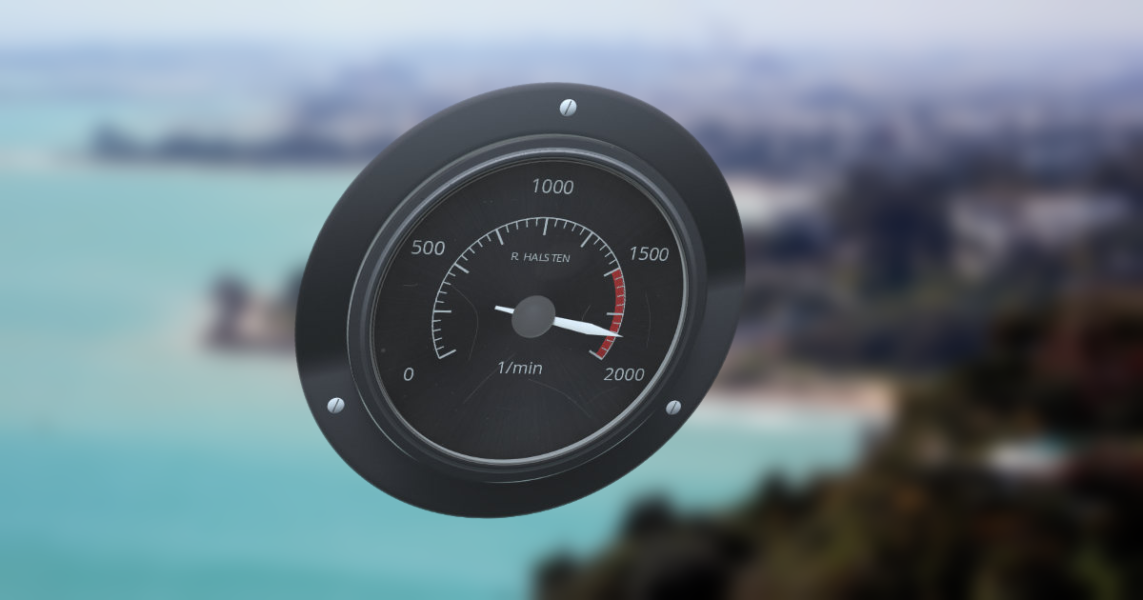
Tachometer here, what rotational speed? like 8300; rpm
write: 1850; rpm
